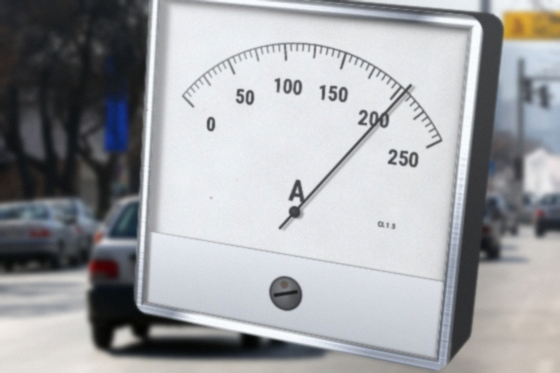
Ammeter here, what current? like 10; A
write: 205; A
